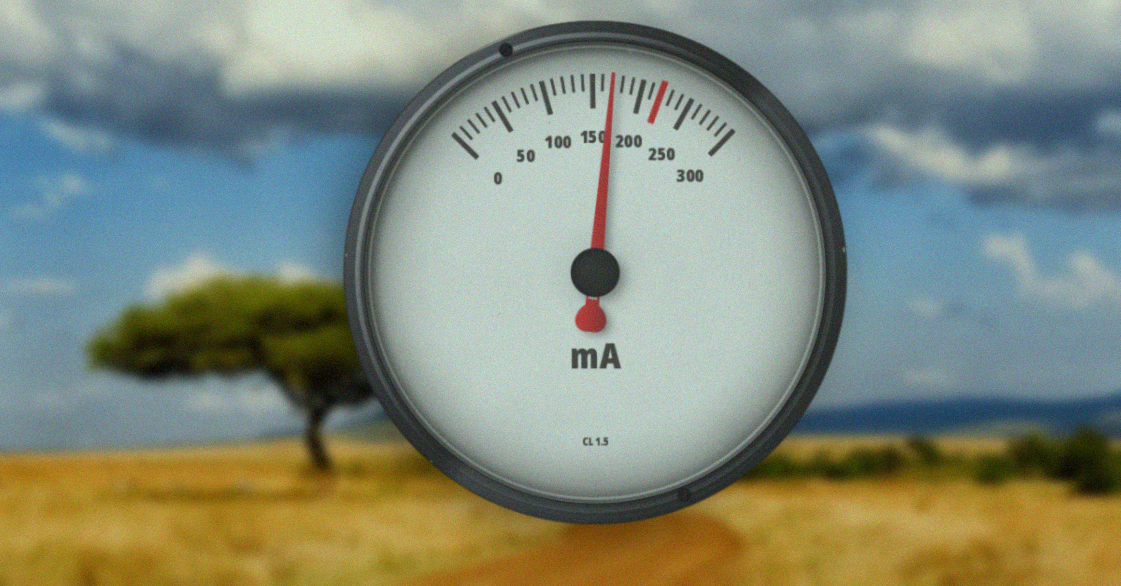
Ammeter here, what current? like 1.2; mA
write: 170; mA
